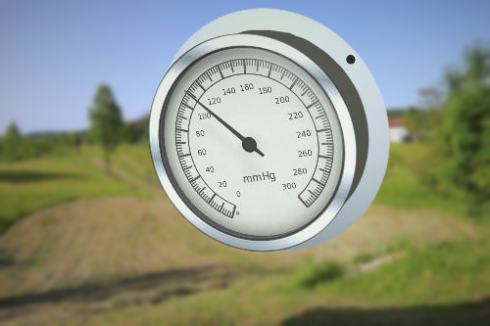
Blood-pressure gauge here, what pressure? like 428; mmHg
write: 110; mmHg
